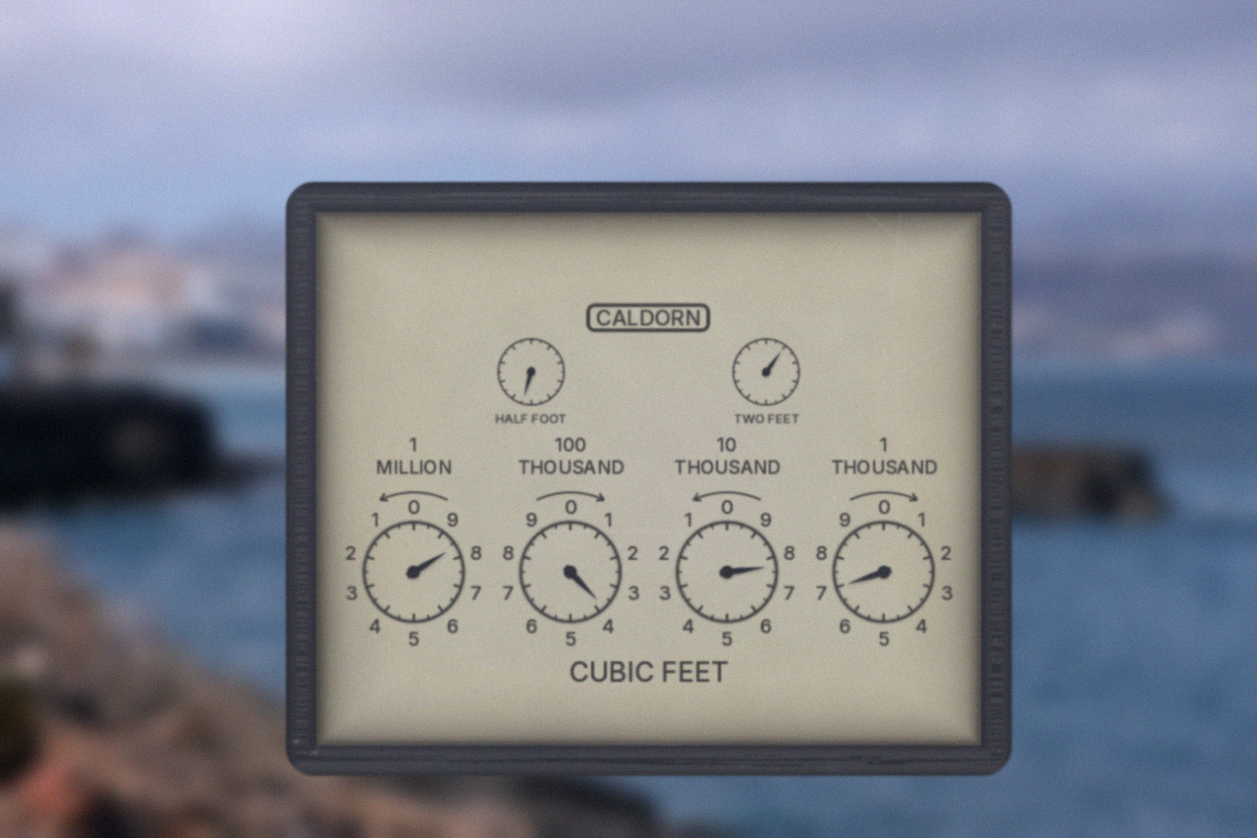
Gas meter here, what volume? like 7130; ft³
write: 837700; ft³
